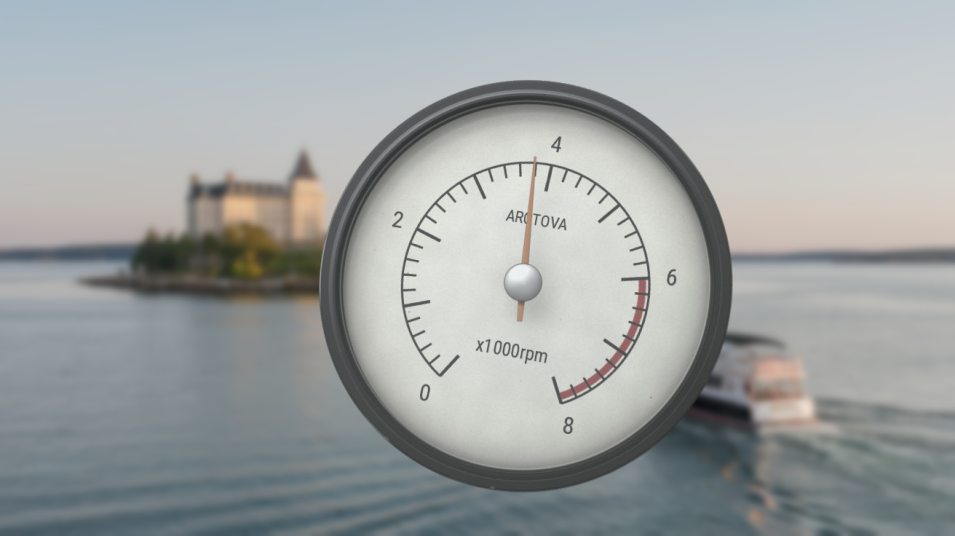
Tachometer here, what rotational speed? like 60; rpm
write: 3800; rpm
